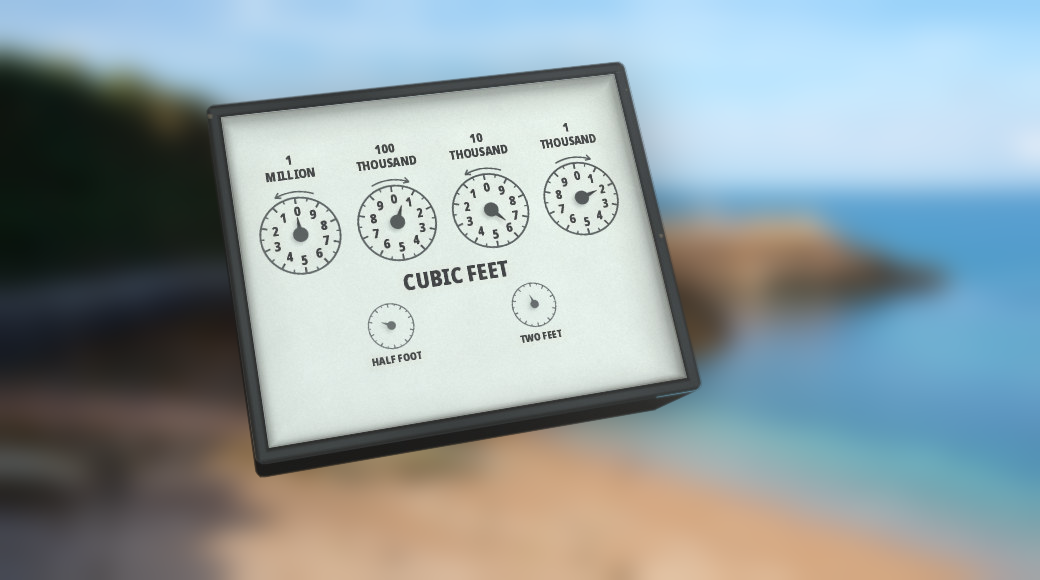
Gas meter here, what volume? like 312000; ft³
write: 6200; ft³
